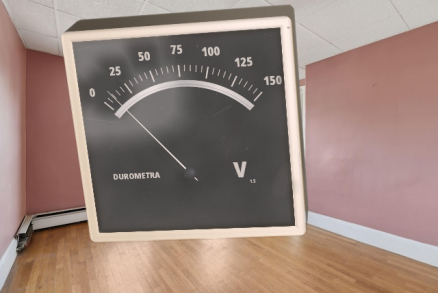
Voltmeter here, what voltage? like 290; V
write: 10; V
